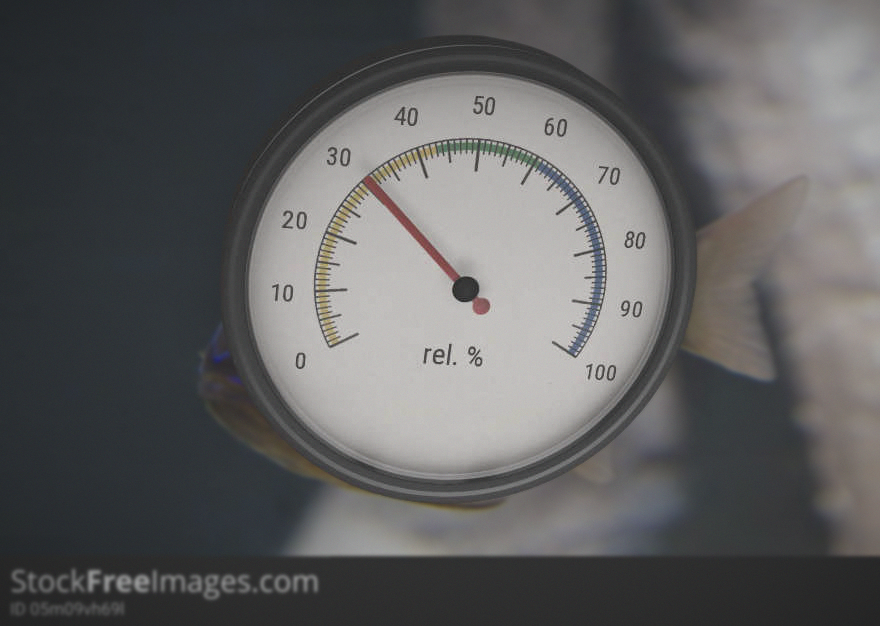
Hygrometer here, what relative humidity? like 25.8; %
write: 31; %
